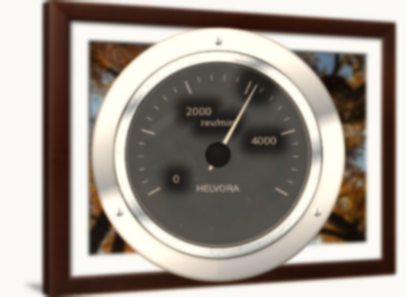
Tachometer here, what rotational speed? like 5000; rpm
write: 3100; rpm
